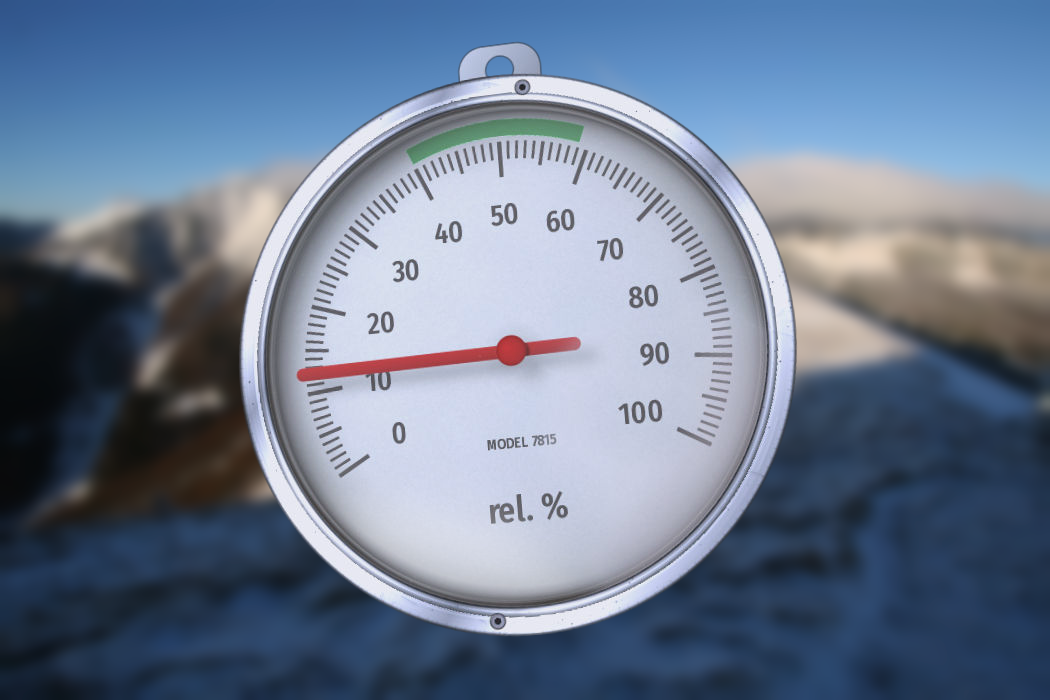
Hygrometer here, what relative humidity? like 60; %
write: 12; %
